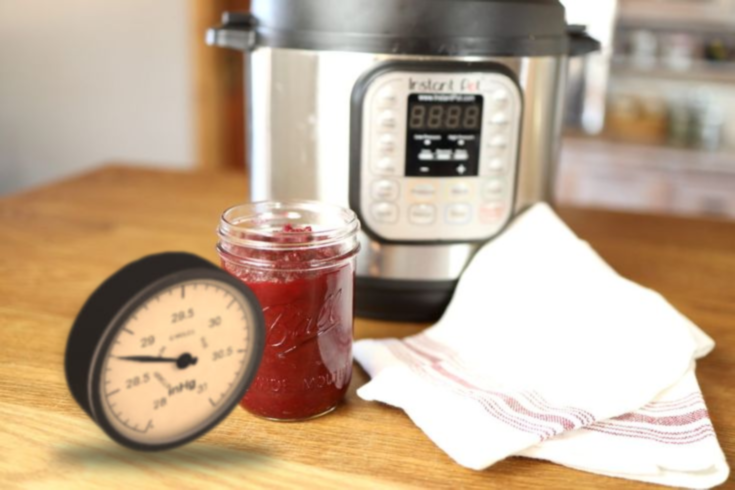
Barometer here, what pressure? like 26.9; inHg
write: 28.8; inHg
